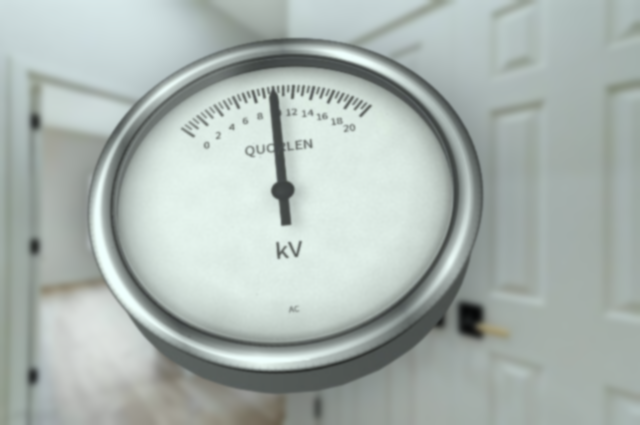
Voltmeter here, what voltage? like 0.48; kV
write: 10; kV
